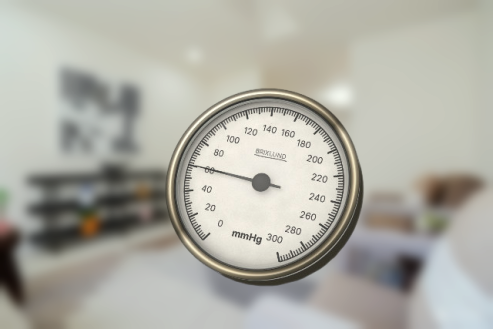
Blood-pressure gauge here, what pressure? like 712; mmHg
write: 60; mmHg
